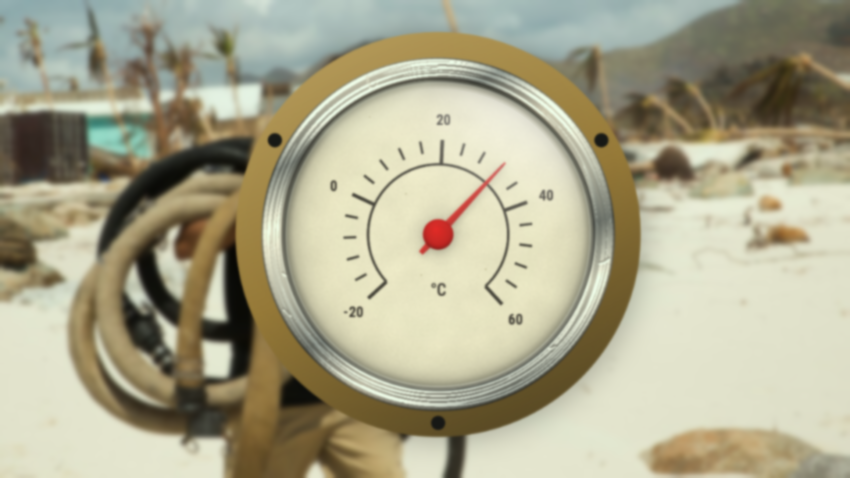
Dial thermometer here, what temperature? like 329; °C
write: 32; °C
